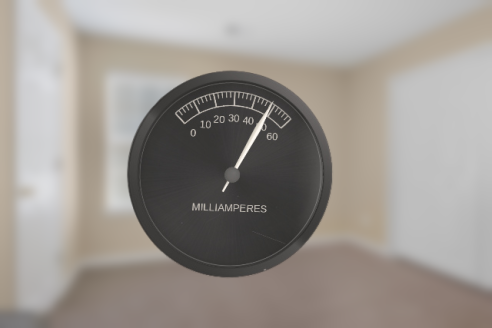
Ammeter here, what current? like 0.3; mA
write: 48; mA
